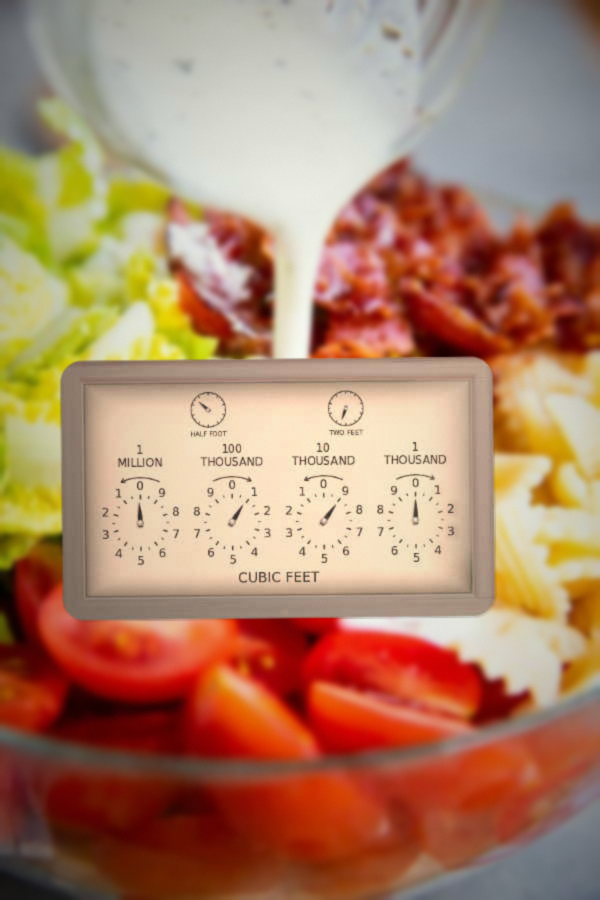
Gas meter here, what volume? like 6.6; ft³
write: 9000; ft³
